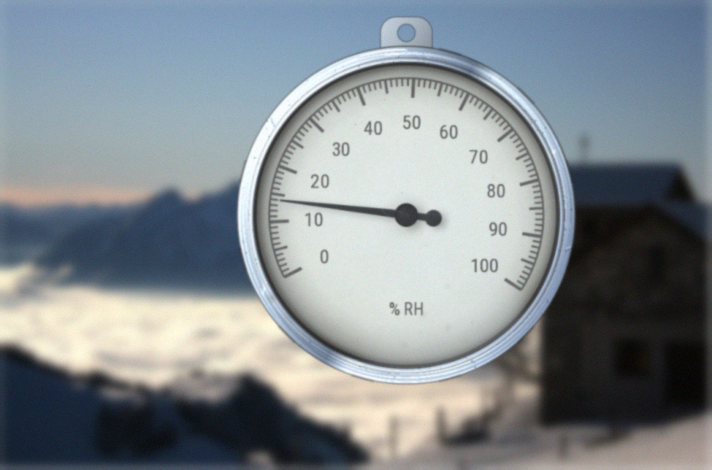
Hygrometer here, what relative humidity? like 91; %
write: 14; %
